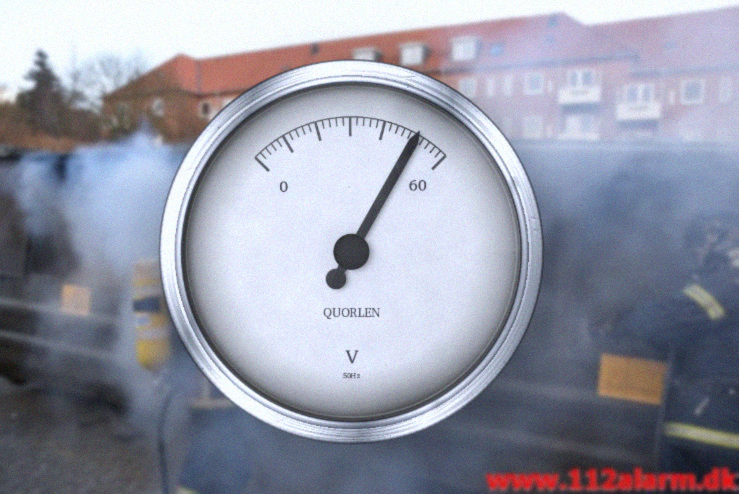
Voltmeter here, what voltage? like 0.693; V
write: 50; V
